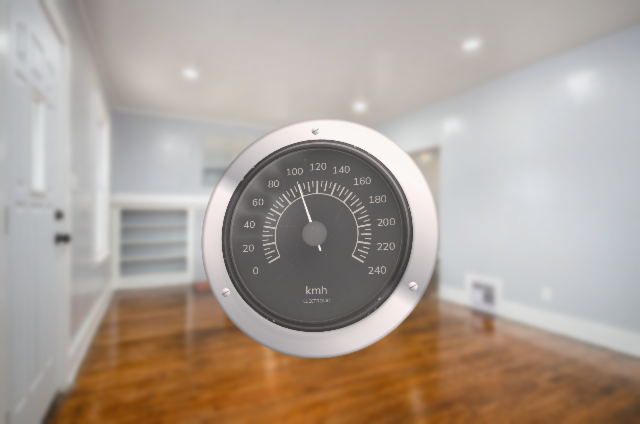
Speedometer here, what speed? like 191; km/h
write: 100; km/h
